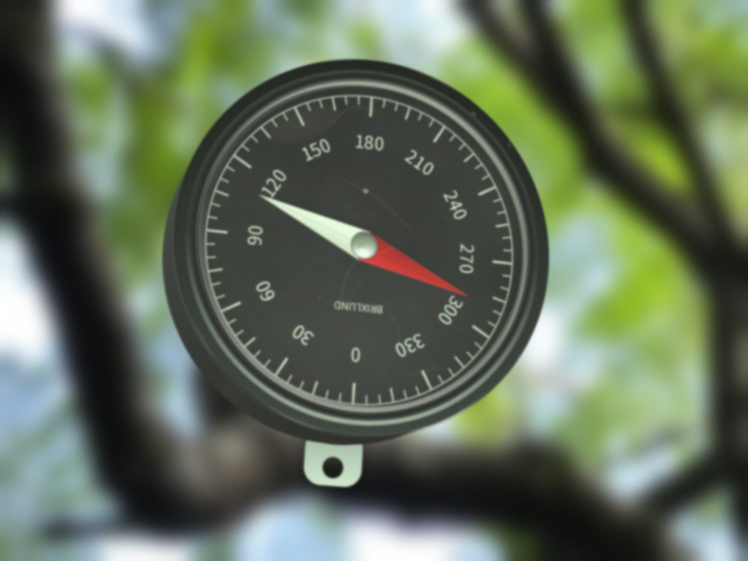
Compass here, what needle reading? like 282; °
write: 290; °
